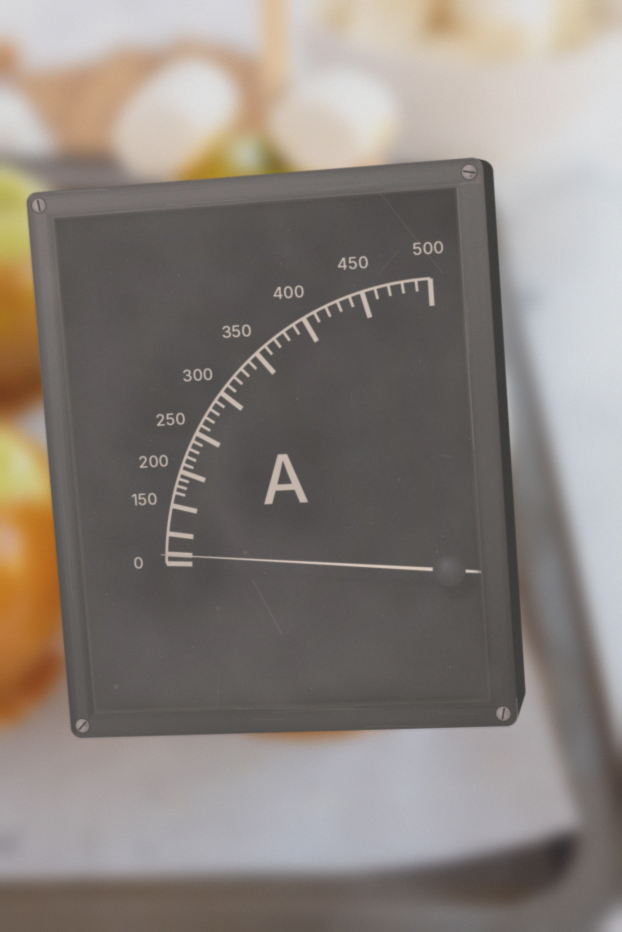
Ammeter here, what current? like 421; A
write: 50; A
